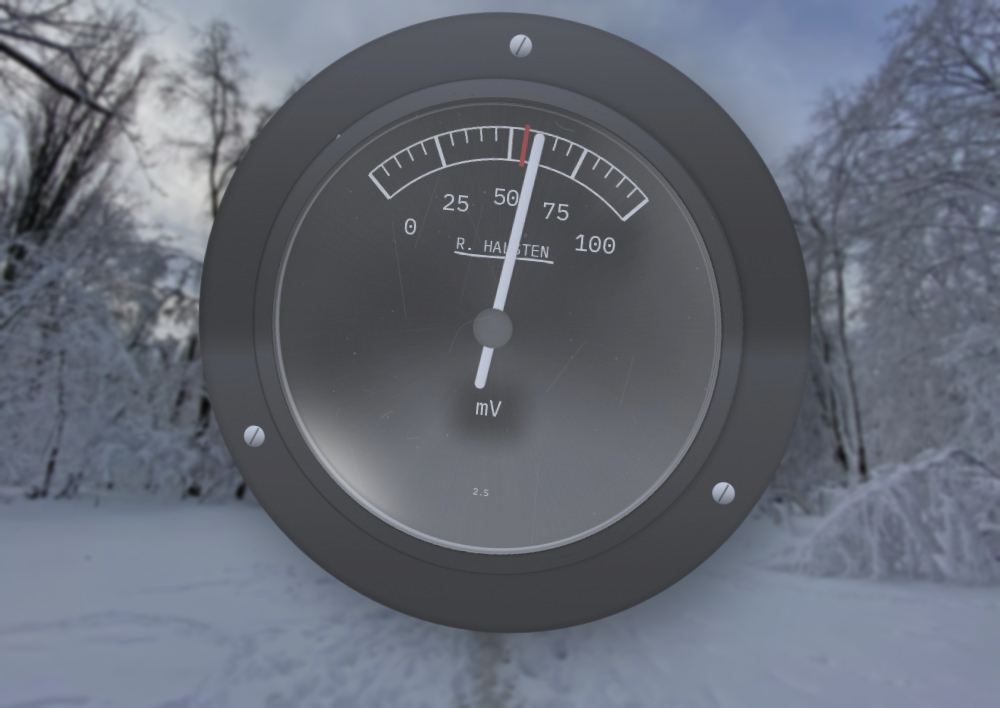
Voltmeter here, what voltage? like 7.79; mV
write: 60; mV
